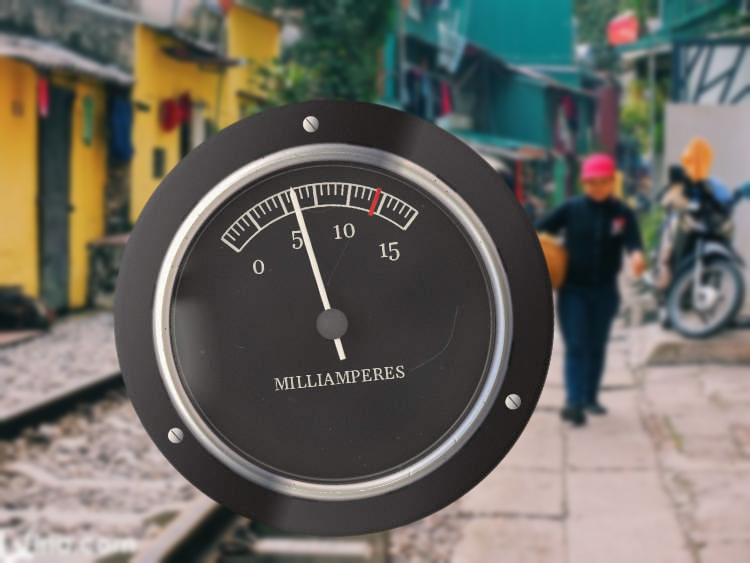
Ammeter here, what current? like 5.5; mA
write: 6; mA
